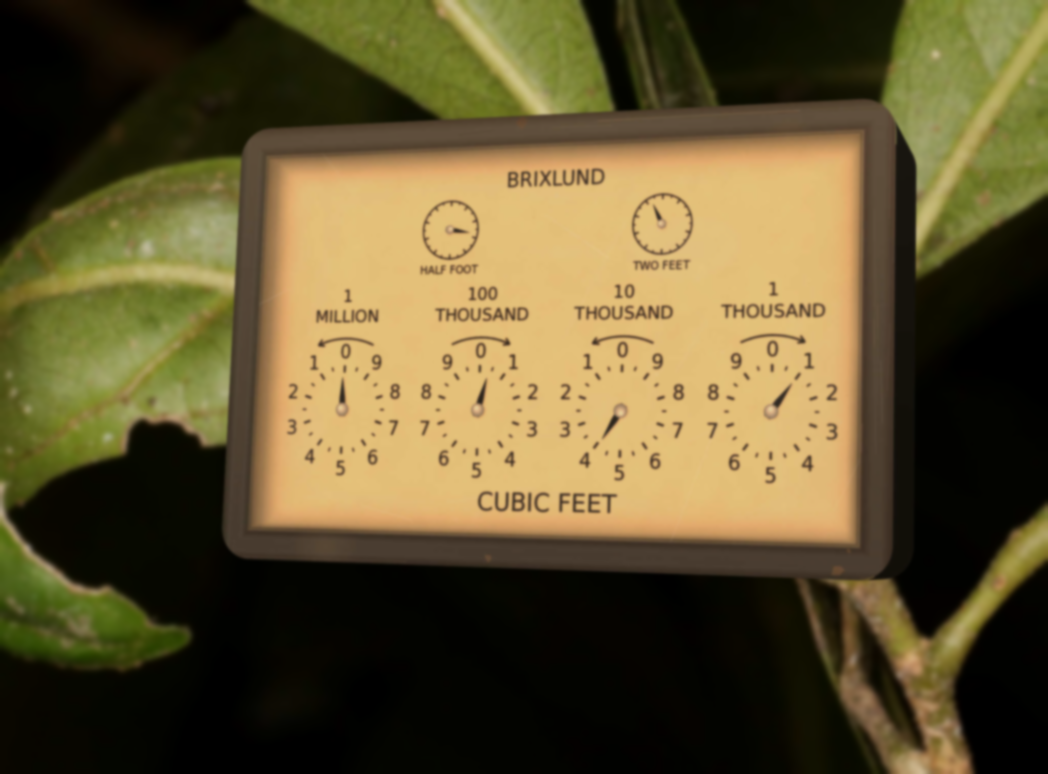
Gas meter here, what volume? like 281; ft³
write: 4100; ft³
